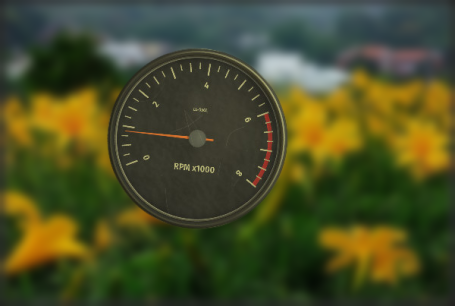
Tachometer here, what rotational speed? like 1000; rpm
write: 875; rpm
